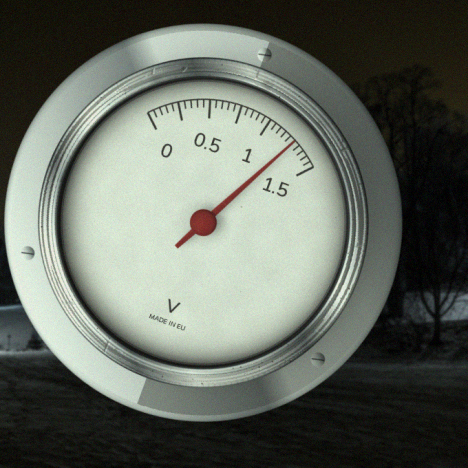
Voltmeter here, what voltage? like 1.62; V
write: 1.25; V
